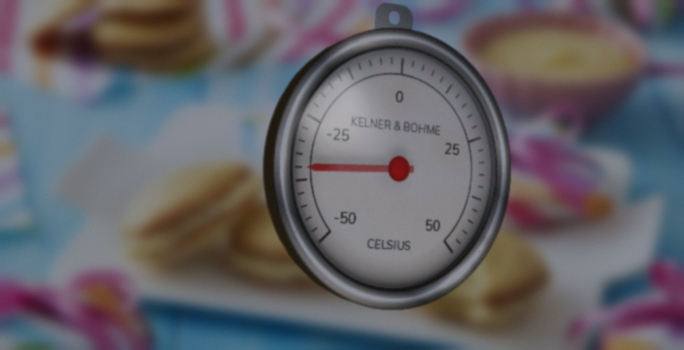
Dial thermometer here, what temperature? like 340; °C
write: -35; °C
